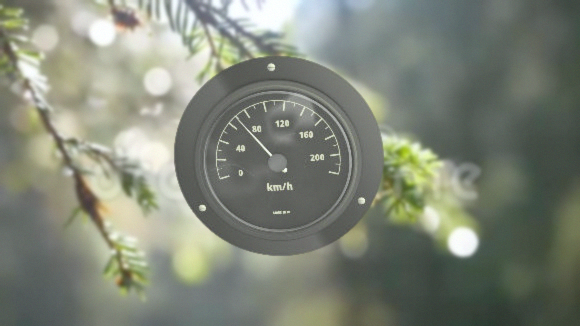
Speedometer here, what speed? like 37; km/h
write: 70; km/h
